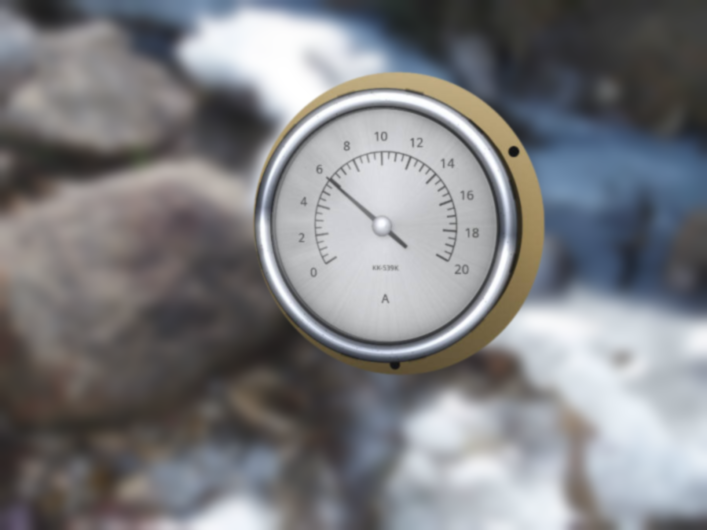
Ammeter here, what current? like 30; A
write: 6; A
